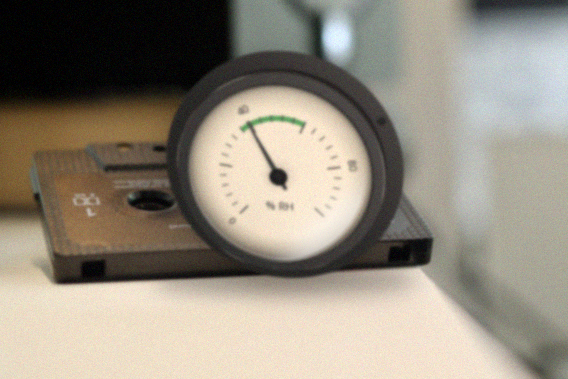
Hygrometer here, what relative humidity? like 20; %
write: 40; %
